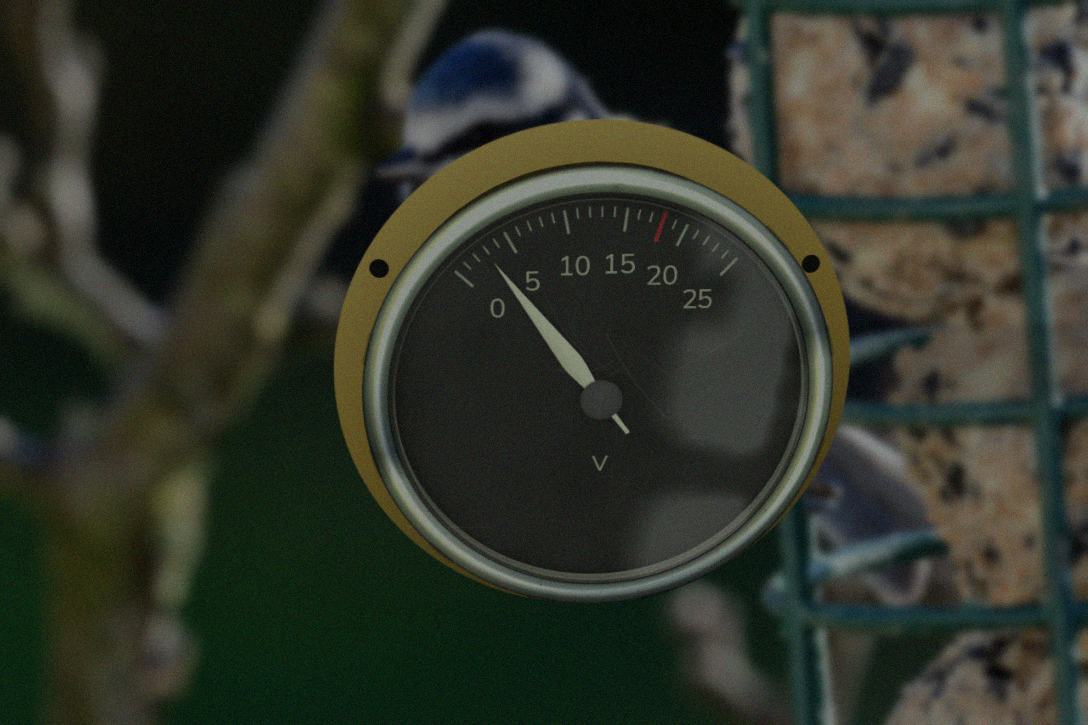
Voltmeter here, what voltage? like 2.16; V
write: 3; V
